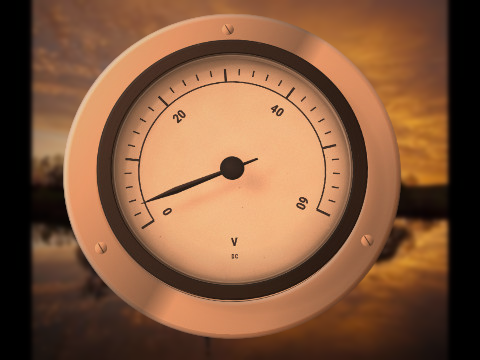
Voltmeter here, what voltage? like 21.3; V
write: 3; V
